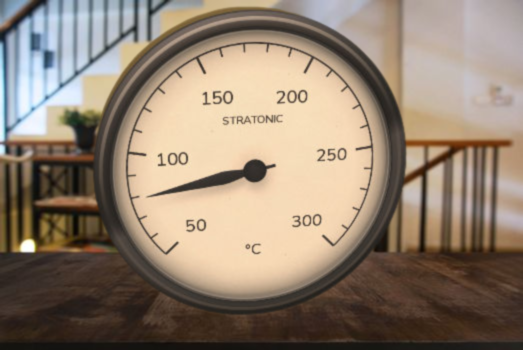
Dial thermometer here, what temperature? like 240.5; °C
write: 80; °C
